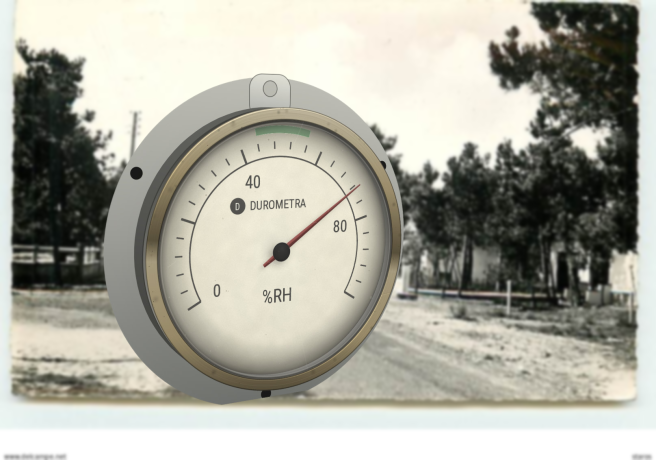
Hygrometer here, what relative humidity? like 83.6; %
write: 72; %
